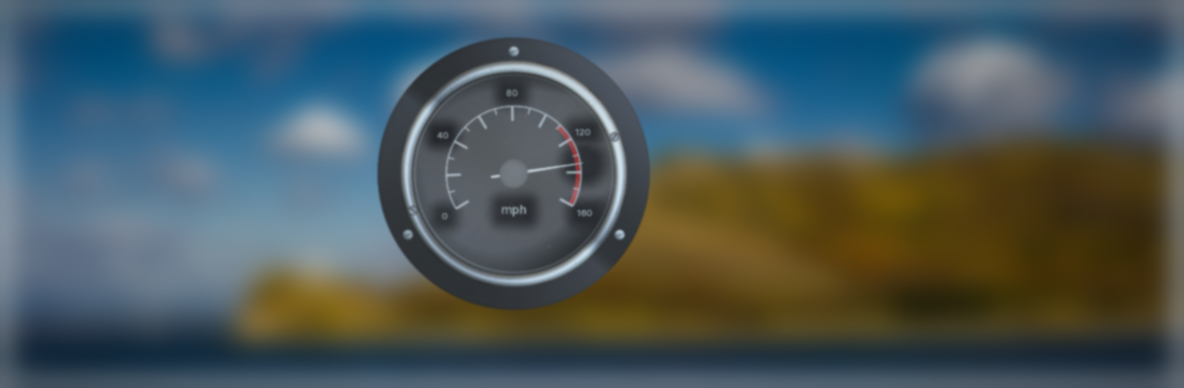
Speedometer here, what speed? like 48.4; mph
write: 135; mph
